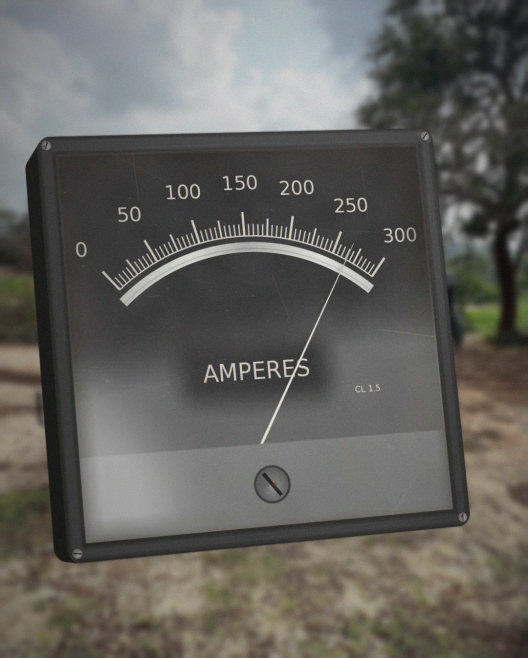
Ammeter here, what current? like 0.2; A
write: 265; A
